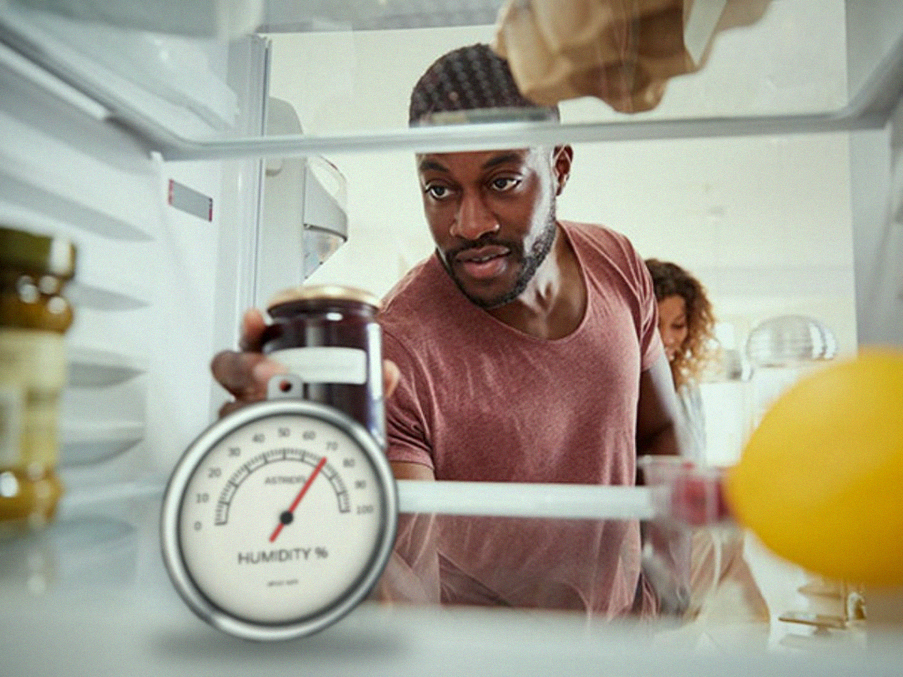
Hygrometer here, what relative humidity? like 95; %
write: 70; %
